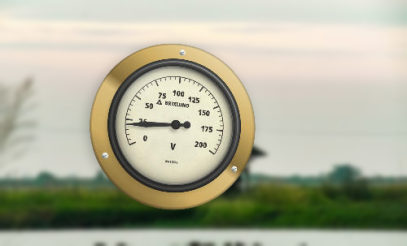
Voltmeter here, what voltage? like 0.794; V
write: 20; V
